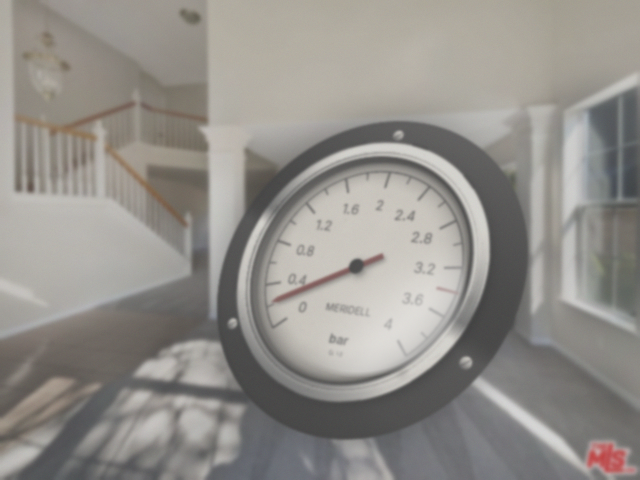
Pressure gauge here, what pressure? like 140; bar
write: 0.2; bar
